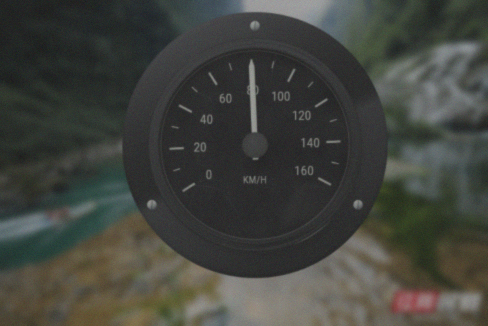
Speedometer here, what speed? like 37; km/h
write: 80; km/h
